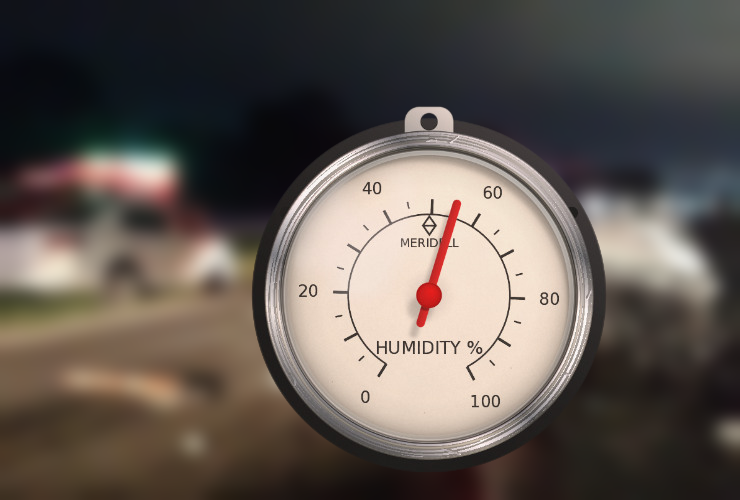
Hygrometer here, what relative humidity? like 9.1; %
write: 55; %
